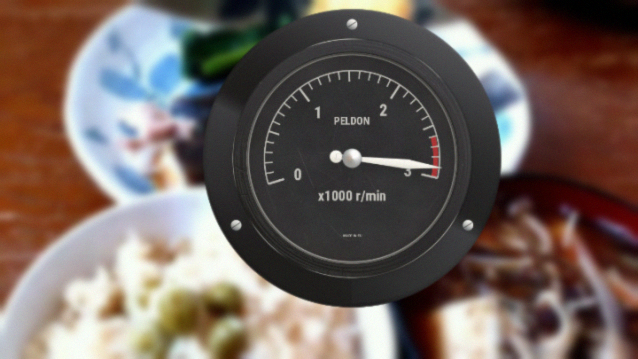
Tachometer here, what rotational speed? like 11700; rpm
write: 2900; rpm
